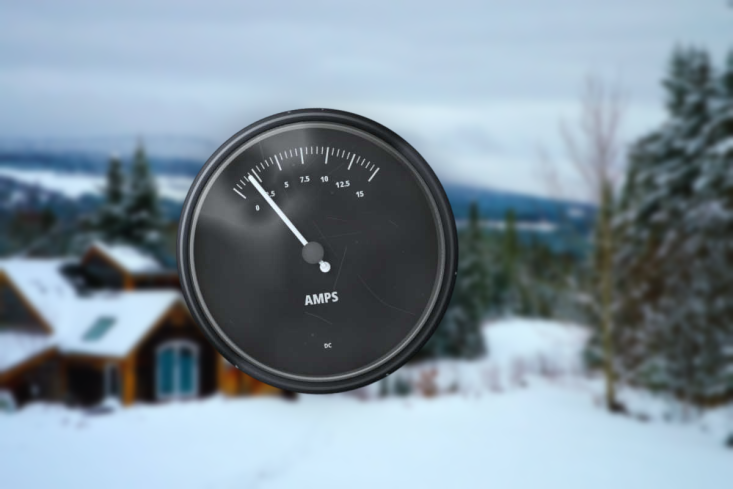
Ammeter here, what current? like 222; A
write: 2; A
